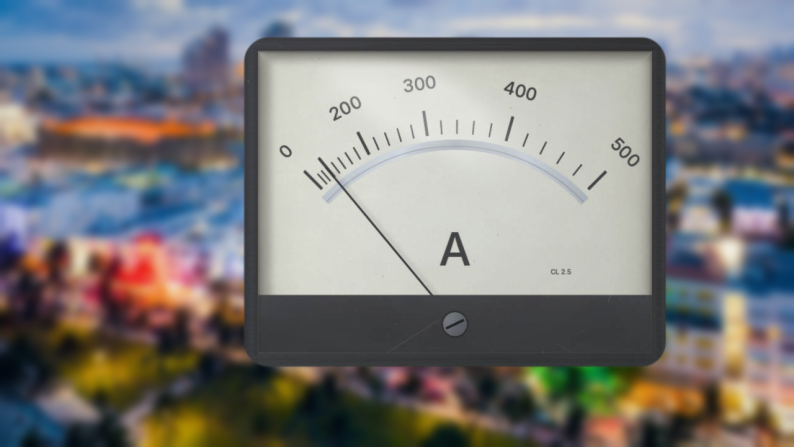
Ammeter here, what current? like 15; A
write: 100; A
